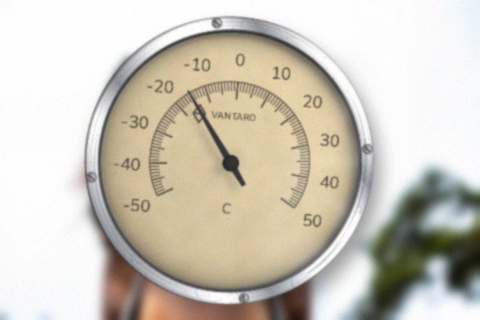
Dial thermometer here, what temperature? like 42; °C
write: -15; °C
